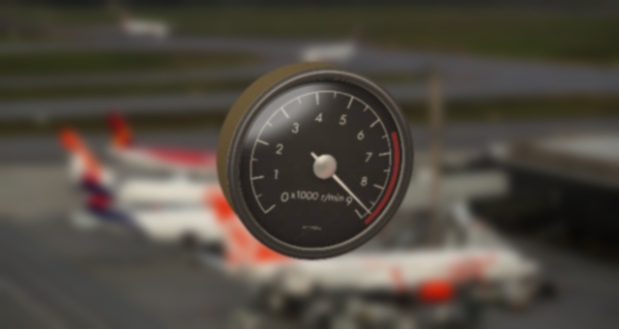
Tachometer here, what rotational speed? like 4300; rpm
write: 8750; rpm
